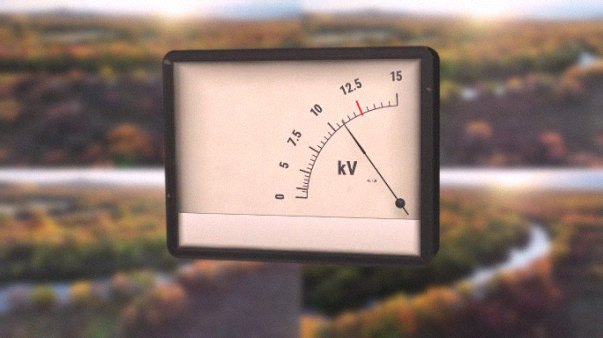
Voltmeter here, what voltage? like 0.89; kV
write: 11; kV
